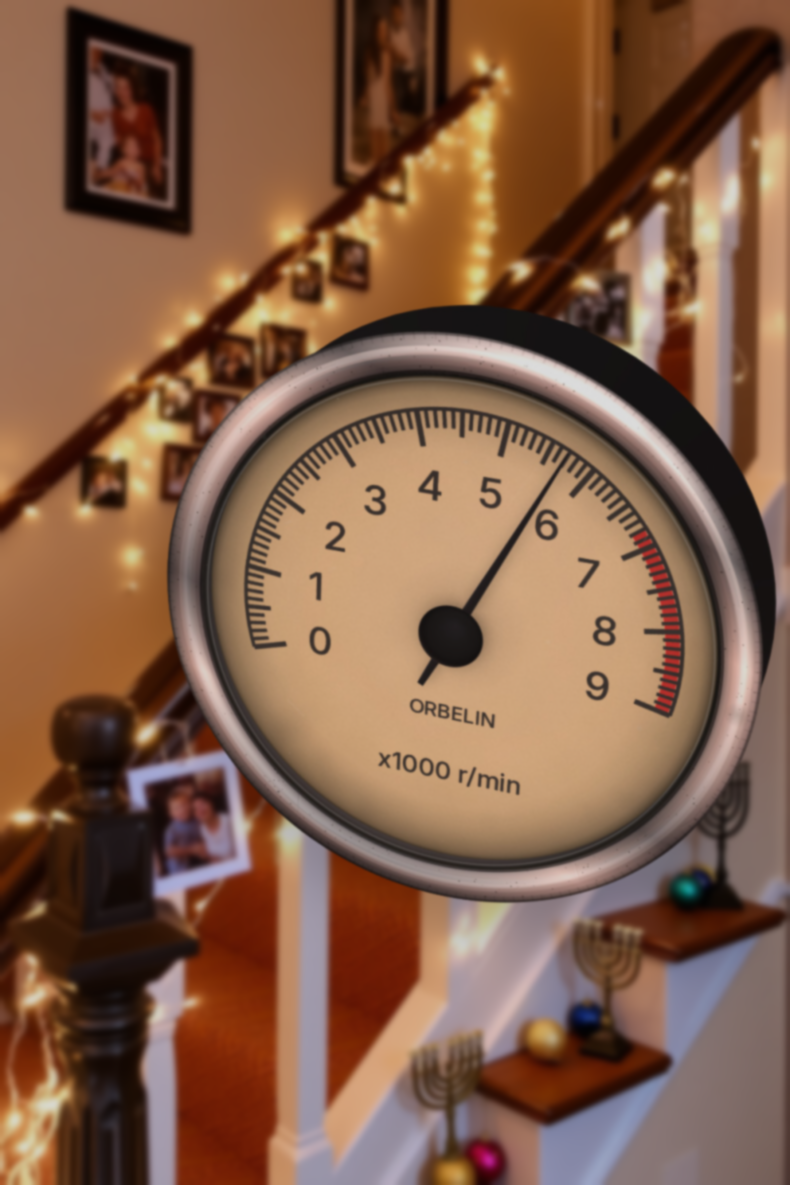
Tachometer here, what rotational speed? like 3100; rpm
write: 5700; rpm
